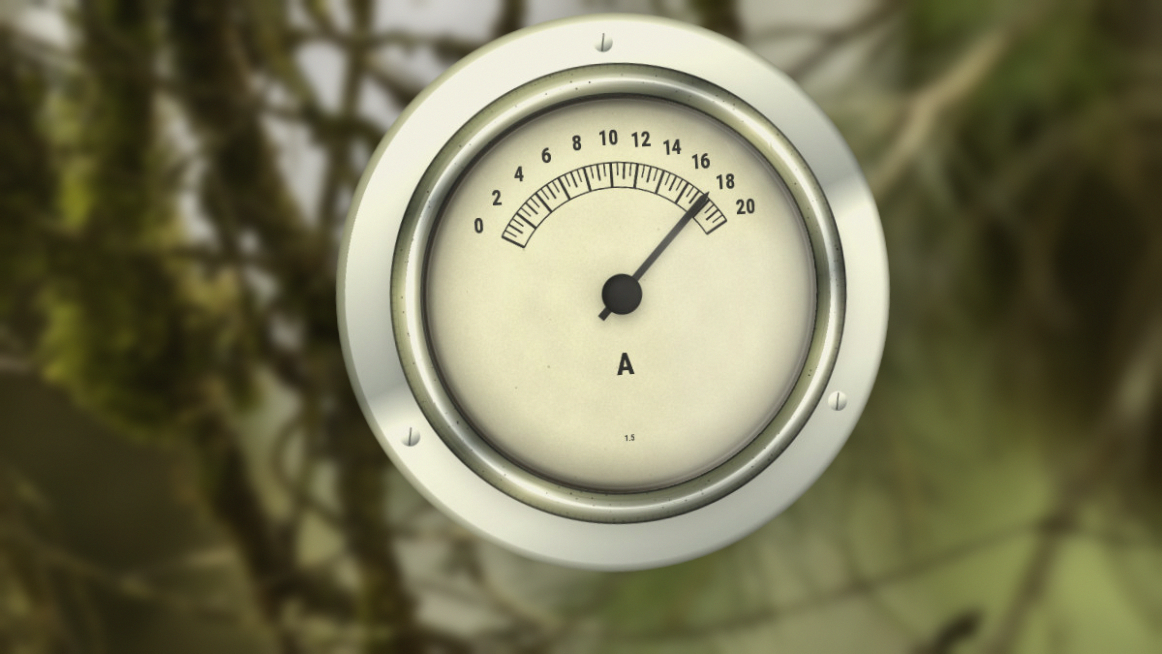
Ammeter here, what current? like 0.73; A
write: 17.5; A
